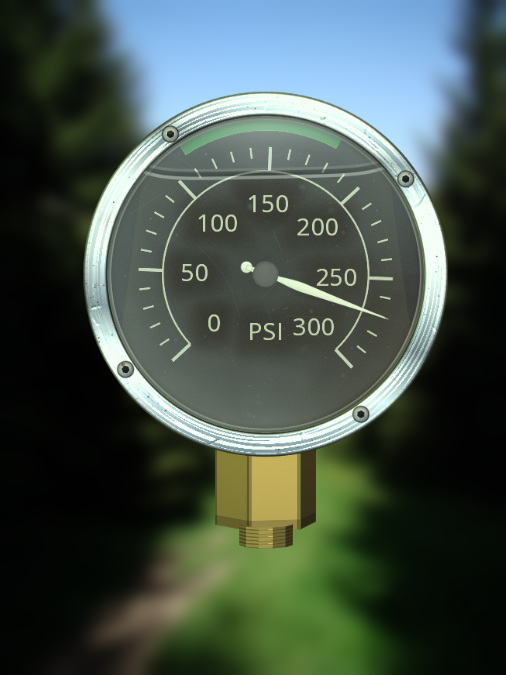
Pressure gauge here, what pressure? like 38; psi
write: 270; psi
